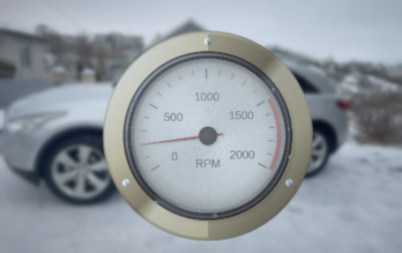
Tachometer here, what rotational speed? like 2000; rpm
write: 200; rpm
